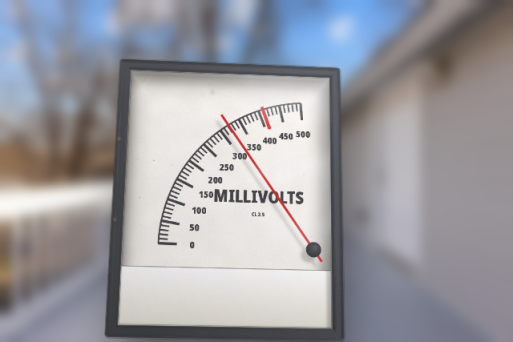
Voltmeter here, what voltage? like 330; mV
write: 320; mV
